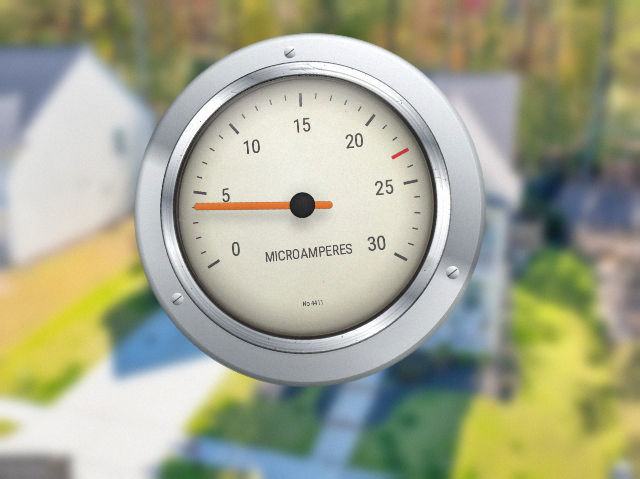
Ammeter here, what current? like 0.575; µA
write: 4; µA
